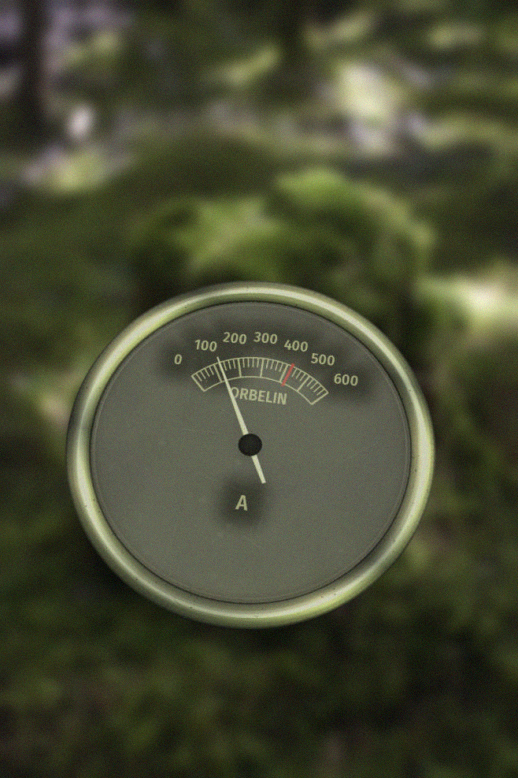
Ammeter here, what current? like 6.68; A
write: 120; A
